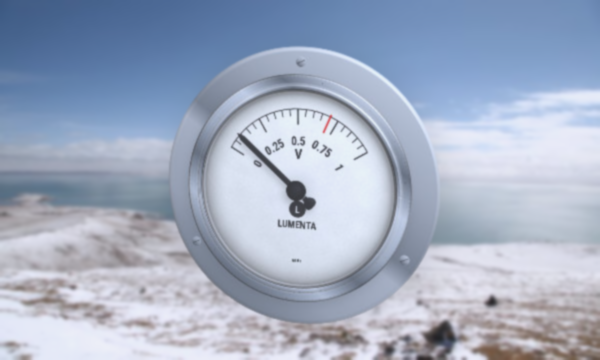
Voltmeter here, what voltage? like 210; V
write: 0.1; V
